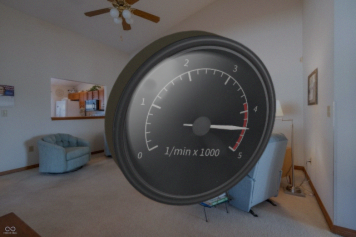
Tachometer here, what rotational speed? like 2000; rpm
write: 4400; rpm
